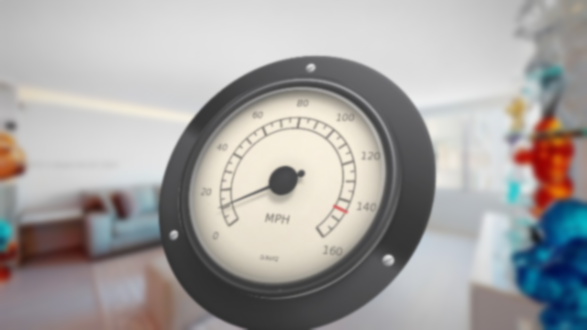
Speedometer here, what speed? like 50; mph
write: 10; mph
